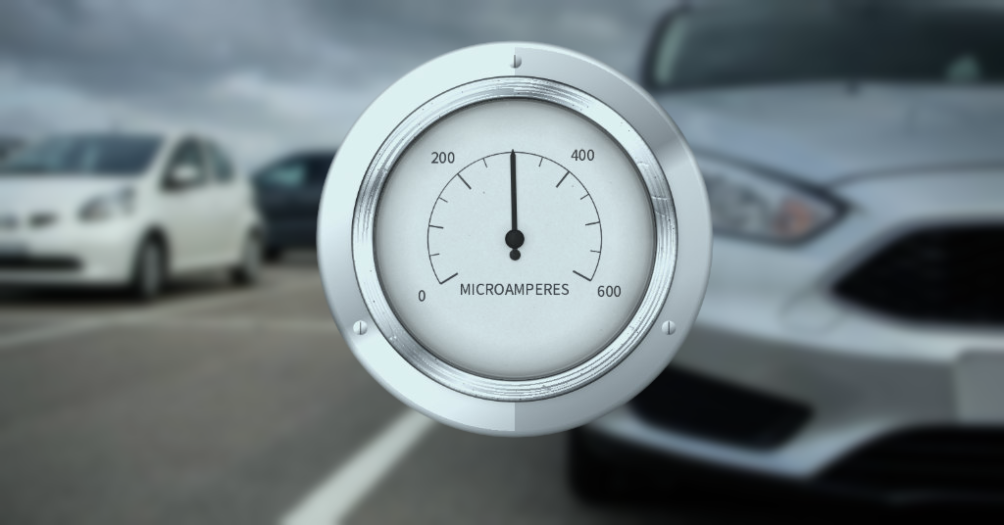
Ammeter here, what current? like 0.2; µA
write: 300; µA
